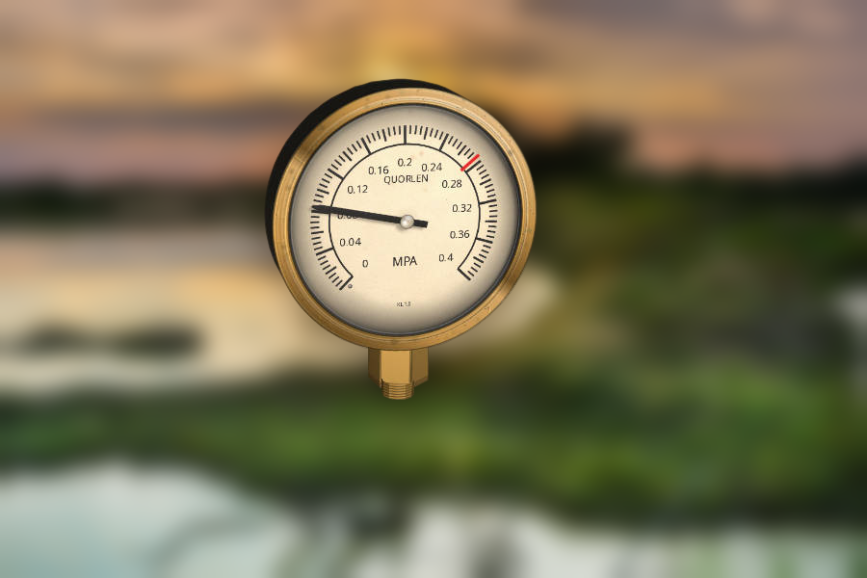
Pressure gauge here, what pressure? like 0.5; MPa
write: 0.085; MPa
